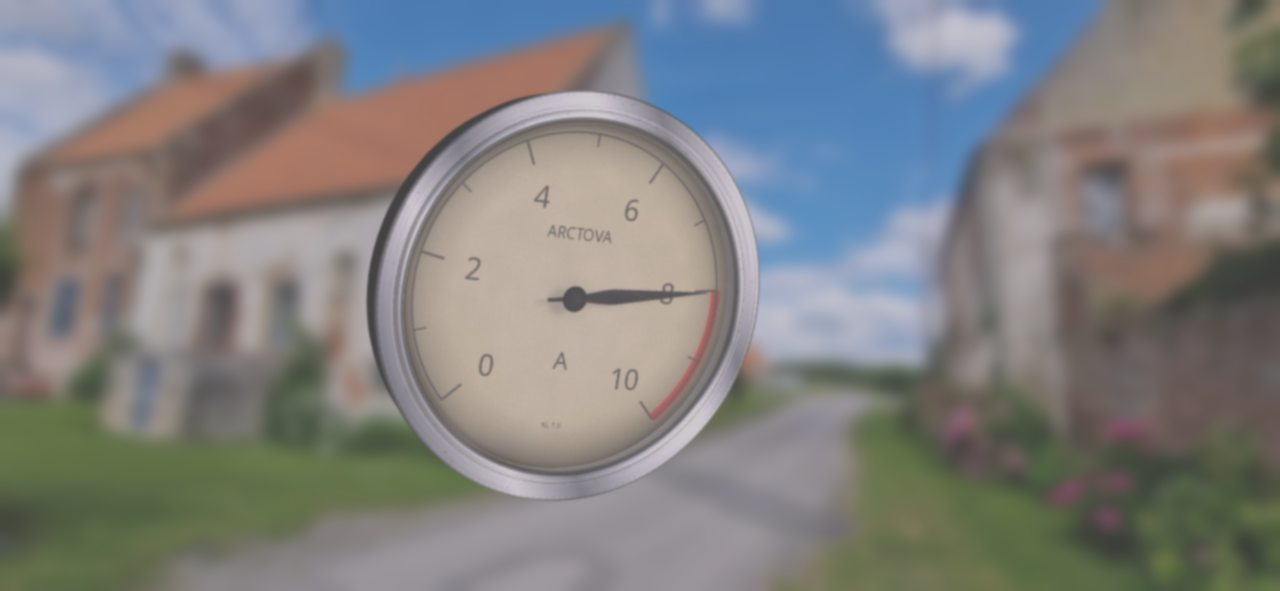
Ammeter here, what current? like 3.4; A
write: 8; A
